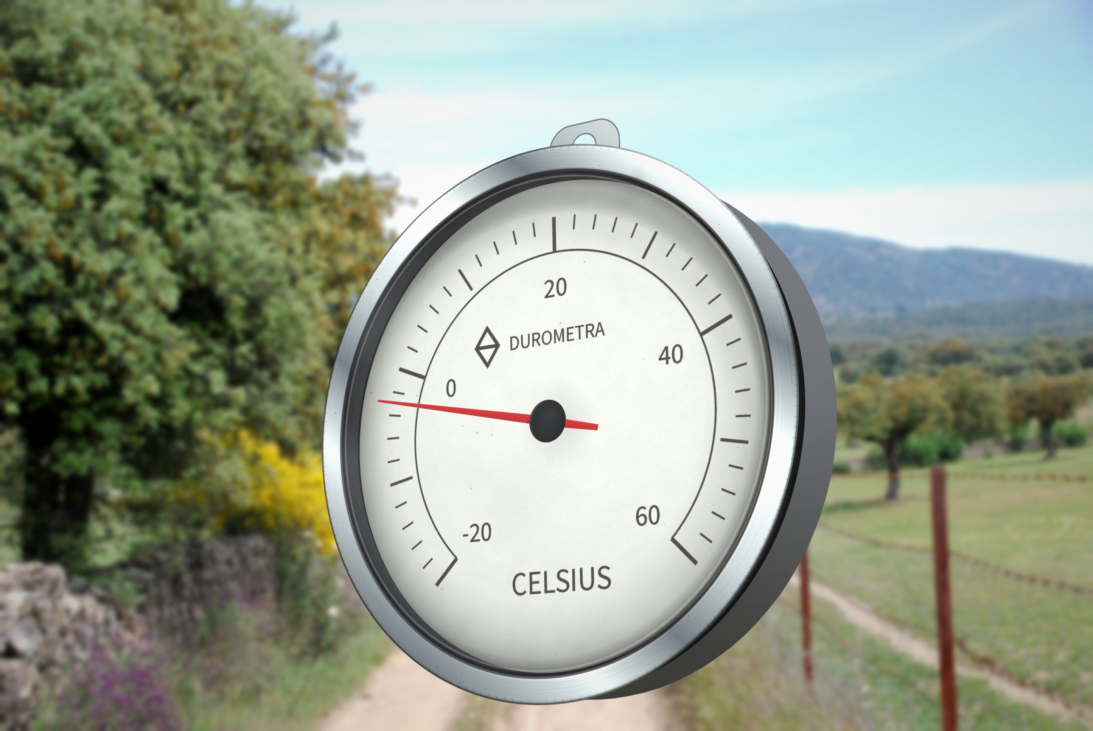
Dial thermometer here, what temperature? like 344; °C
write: -3; °C
